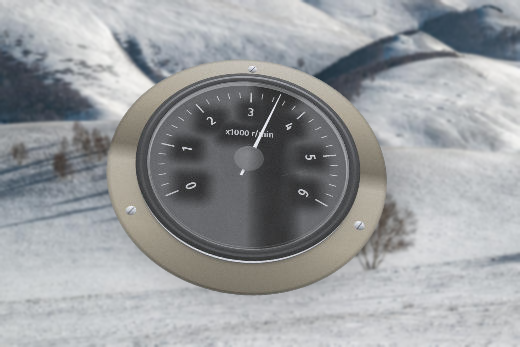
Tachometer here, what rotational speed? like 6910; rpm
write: 3500; rpm
